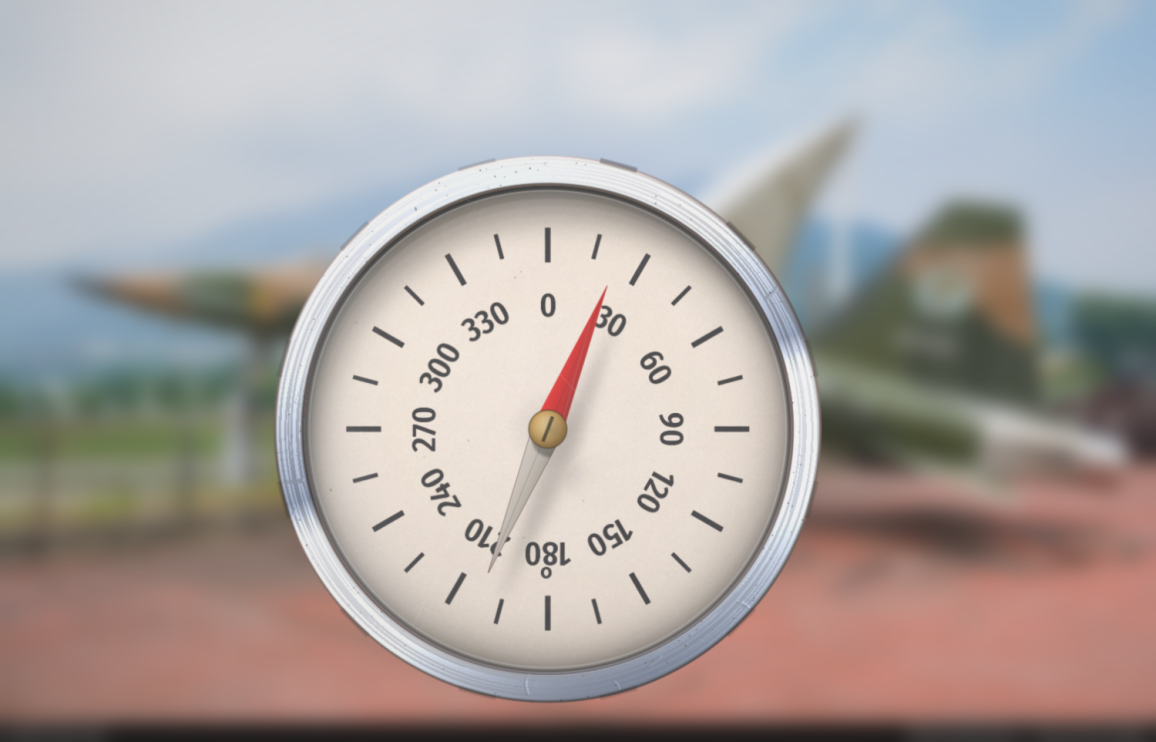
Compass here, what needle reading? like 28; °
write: 22.5; °
